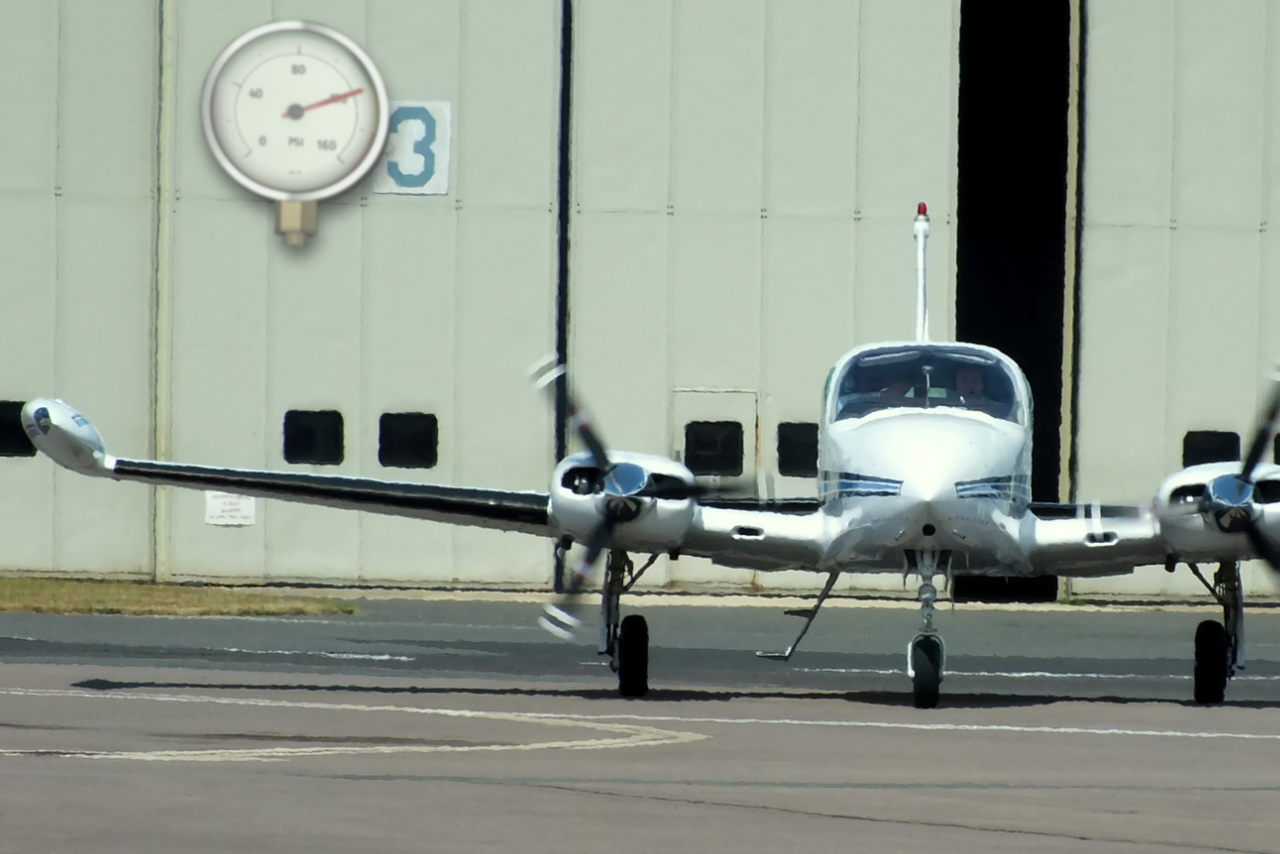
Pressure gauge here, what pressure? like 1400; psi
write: 120; psi
